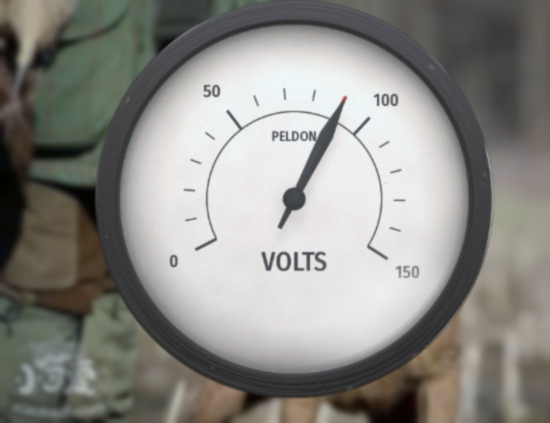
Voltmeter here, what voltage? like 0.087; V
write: 90; V
